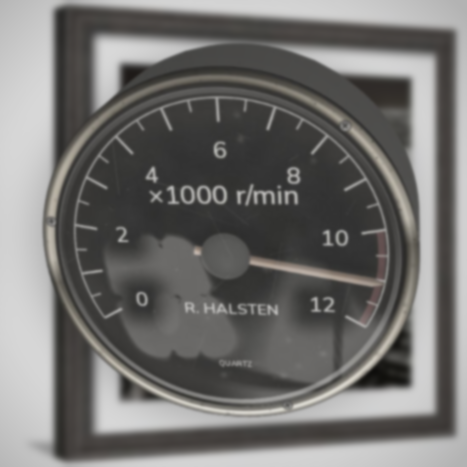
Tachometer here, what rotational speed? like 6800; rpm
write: 11000; rpm
